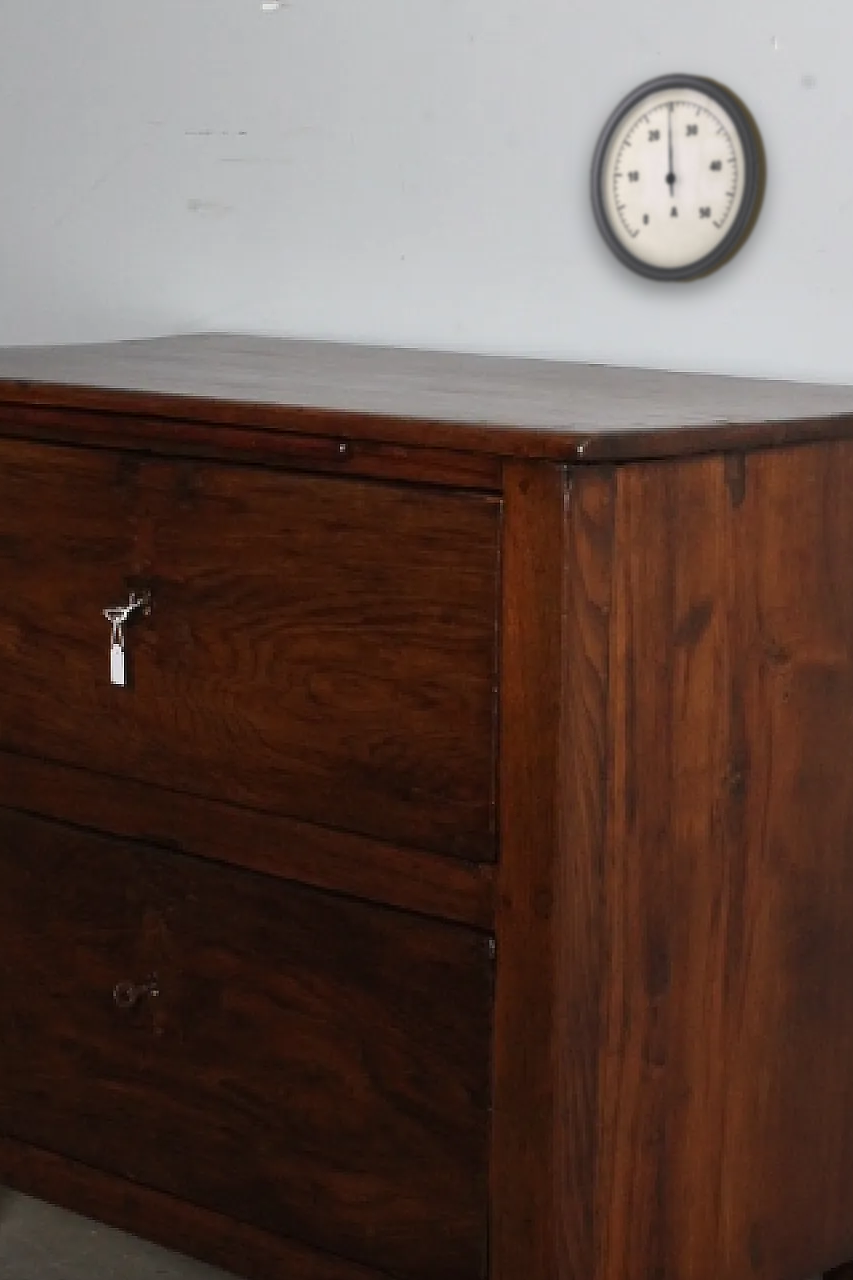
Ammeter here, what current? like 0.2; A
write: 25; A
